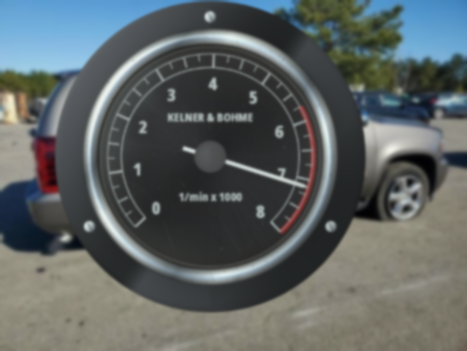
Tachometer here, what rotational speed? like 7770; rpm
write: 7125; rpm
